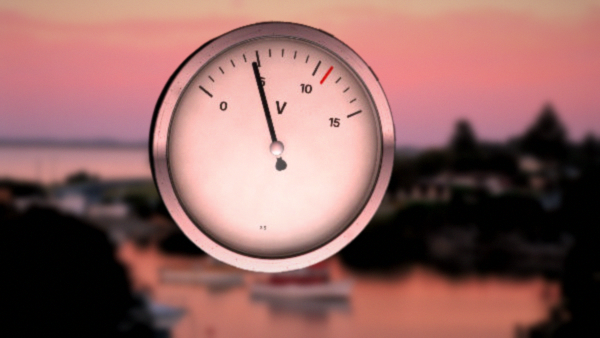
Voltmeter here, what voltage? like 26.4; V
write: 4.5; V
